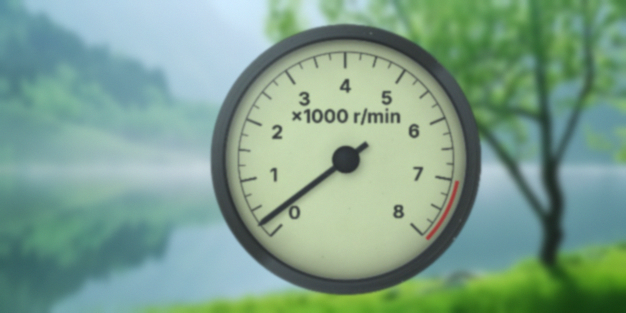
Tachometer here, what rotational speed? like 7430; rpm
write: 250; rpm
